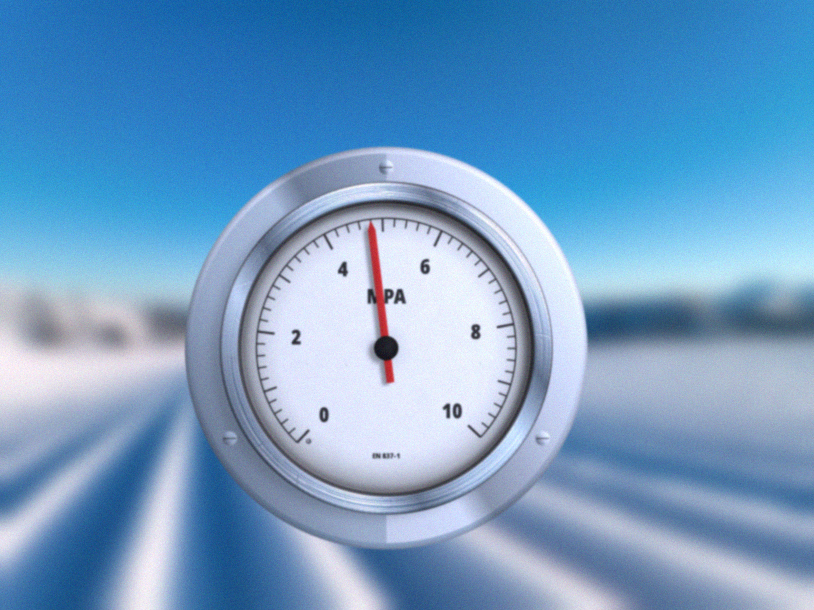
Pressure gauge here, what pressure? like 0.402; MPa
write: 4.8; MPa
